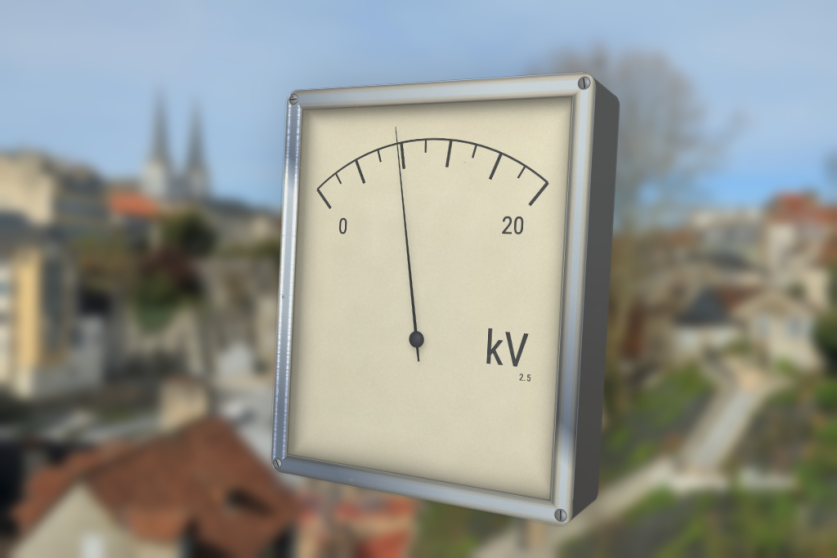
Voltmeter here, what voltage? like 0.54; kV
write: 8; kV
